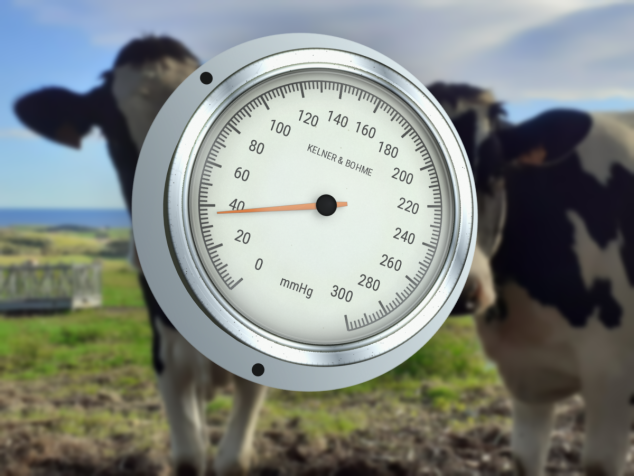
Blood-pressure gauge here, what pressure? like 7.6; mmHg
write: 36; mmHg
